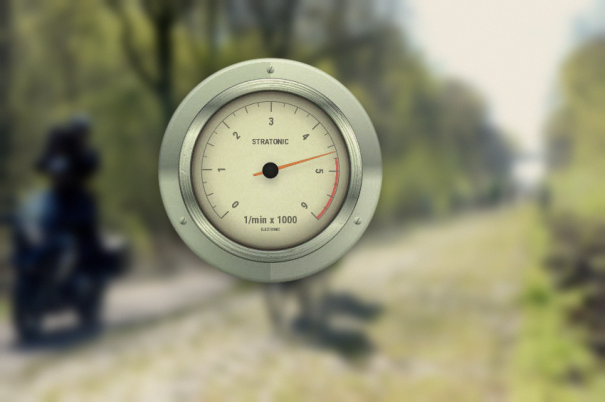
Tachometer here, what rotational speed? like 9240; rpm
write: 4625; rpm
